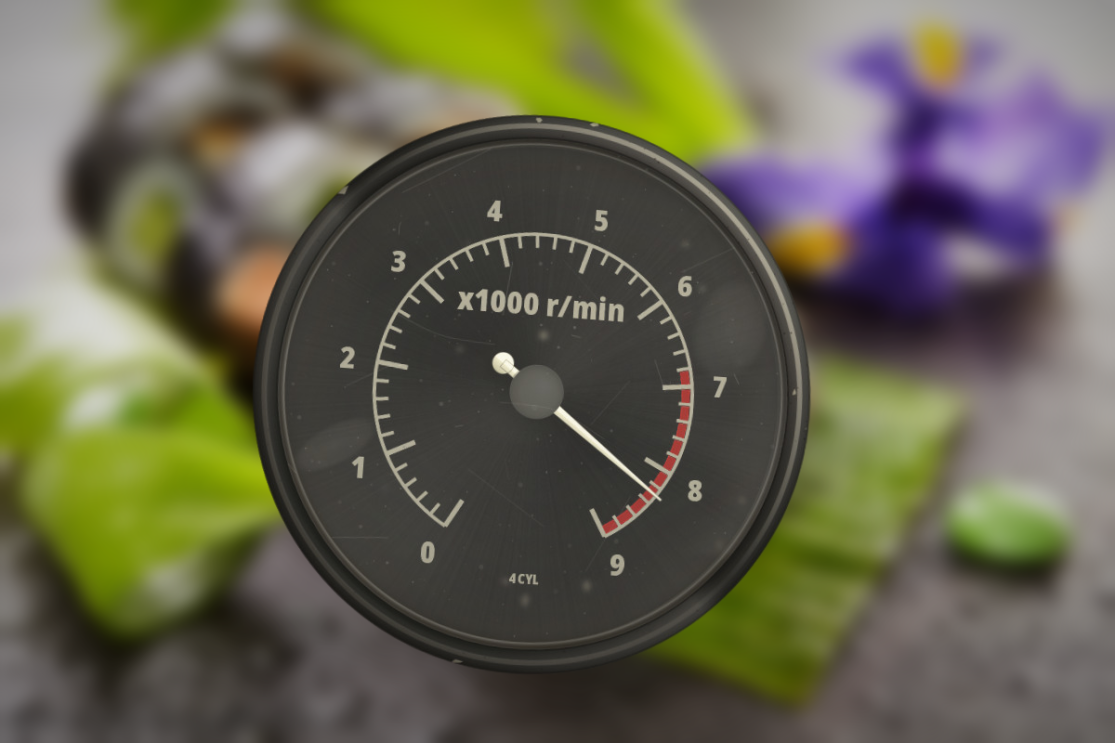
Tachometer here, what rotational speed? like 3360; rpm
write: 8300; rpm
